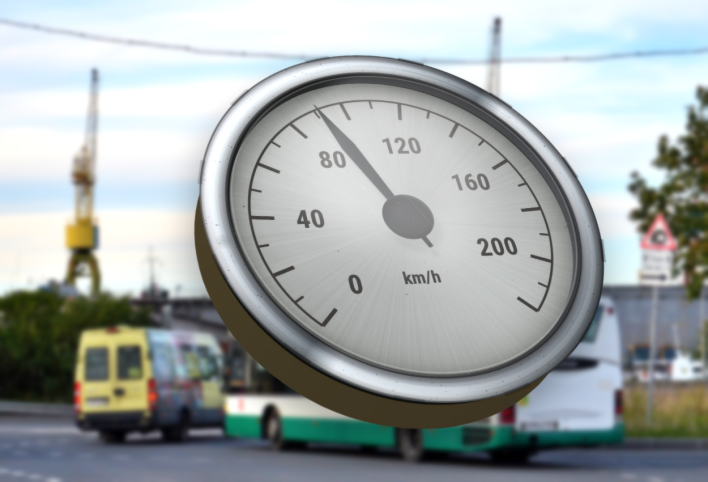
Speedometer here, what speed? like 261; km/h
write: 90; km/h
